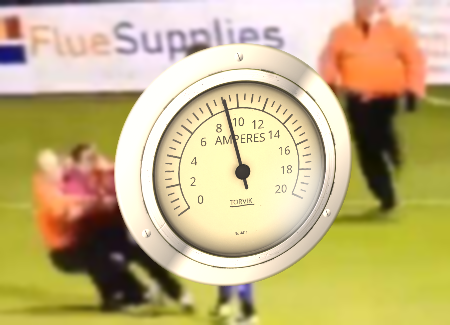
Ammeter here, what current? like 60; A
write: 9; A
